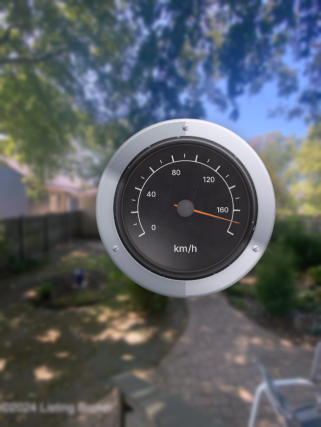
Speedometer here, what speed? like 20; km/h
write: 170; km/h
